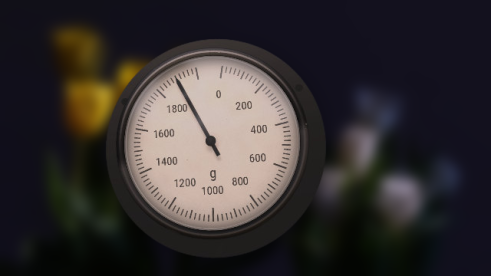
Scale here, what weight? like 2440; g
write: 1900; g
